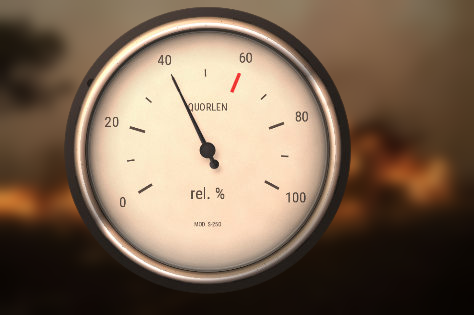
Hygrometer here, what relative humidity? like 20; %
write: 40; %
